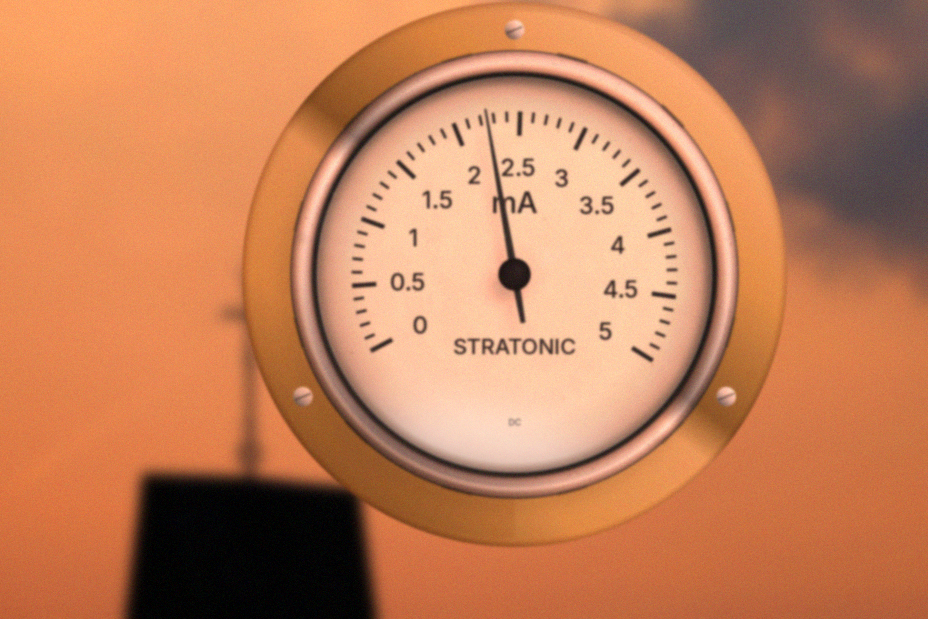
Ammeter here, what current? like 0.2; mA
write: 2.25; mA
